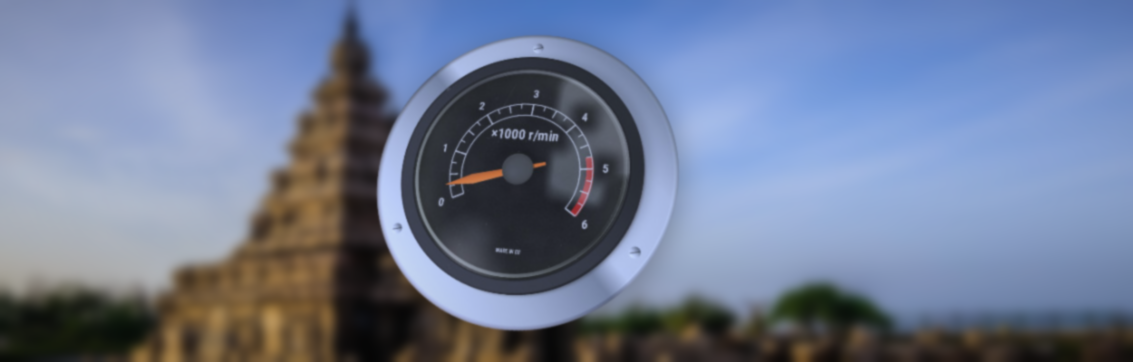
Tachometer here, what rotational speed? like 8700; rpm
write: 250; rpm
